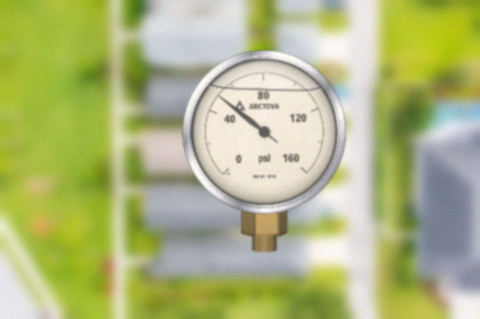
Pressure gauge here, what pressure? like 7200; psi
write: 50; psi
